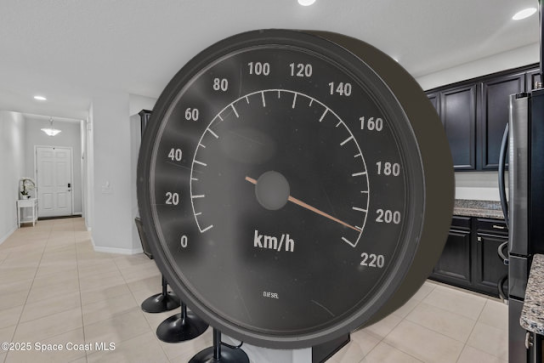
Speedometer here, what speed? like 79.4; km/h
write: 210; km/h
